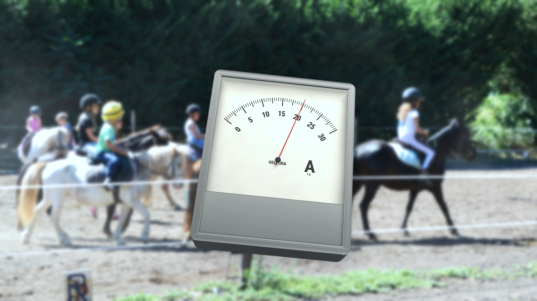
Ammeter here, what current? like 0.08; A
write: 20; A
